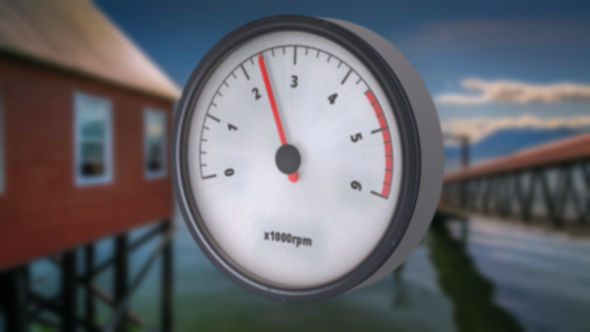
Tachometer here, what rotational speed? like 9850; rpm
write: 2400; rpm
